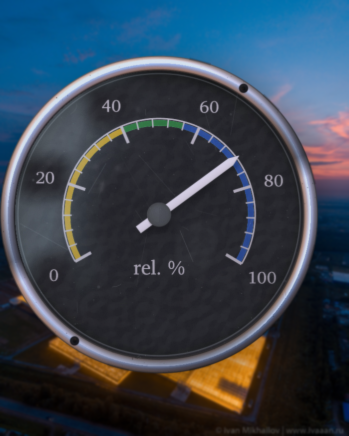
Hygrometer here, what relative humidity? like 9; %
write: 72; %
